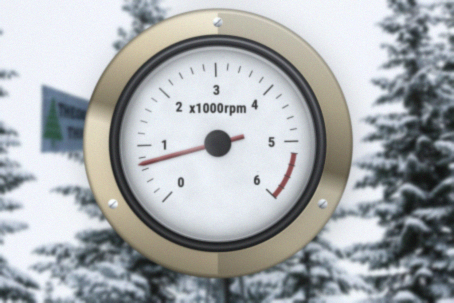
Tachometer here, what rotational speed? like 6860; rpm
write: 700; rpm
